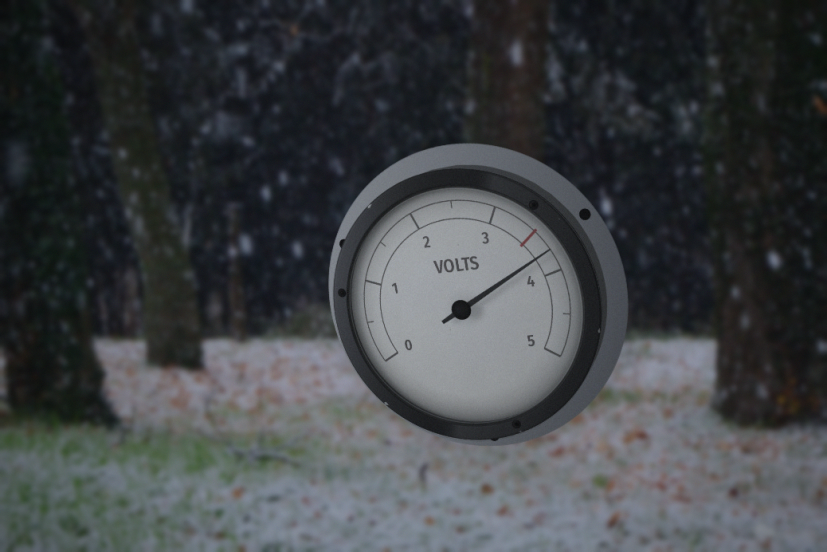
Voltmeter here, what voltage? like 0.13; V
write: 3.75; V
